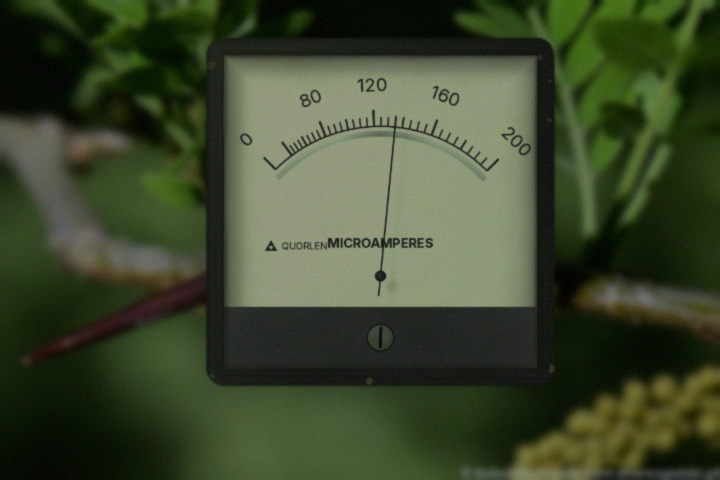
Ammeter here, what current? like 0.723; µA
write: 135; µA
